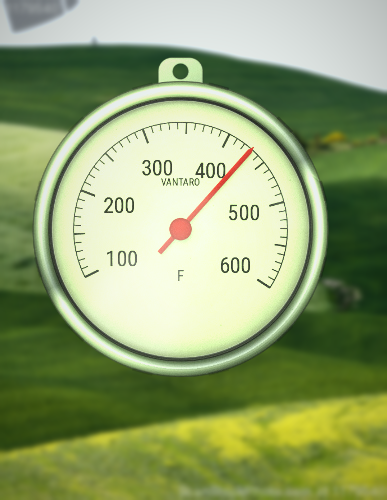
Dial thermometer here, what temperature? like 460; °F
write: 430; °F
